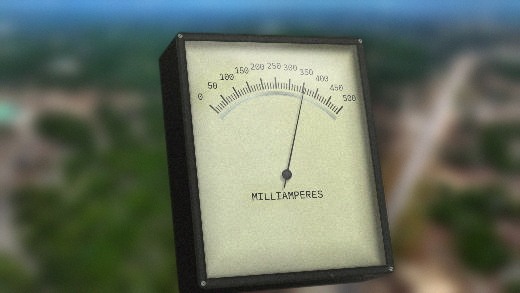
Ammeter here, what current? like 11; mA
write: 350; mA
